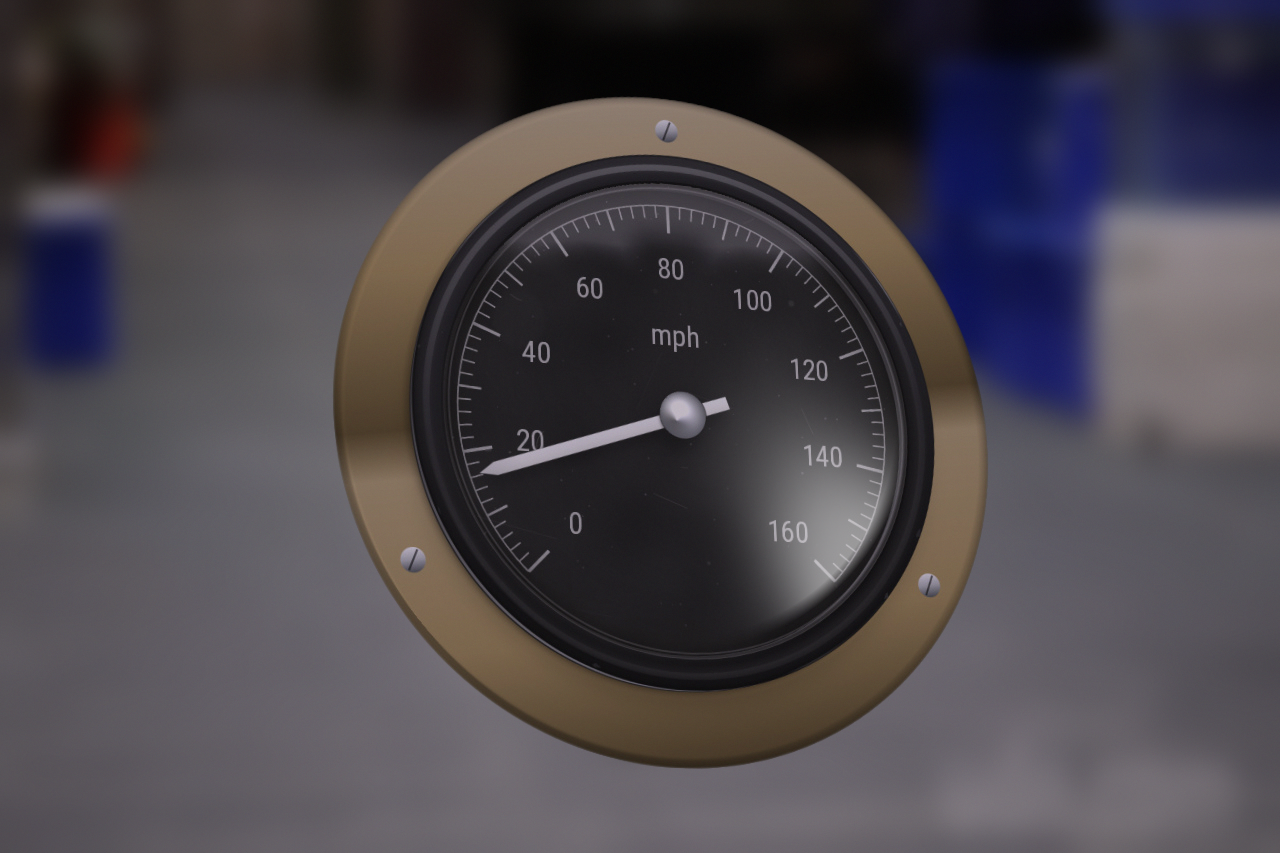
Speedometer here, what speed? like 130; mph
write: 16; mph
